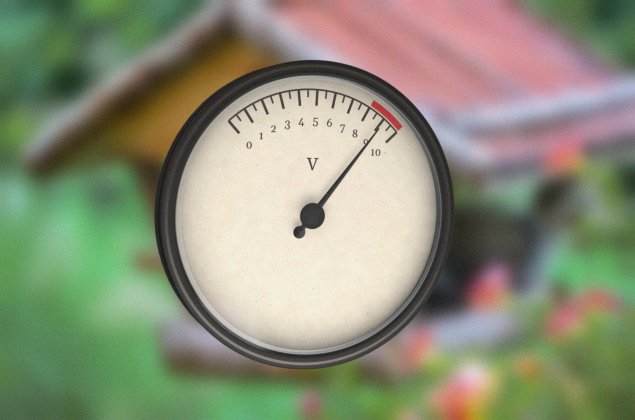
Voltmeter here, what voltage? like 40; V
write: 9; V
